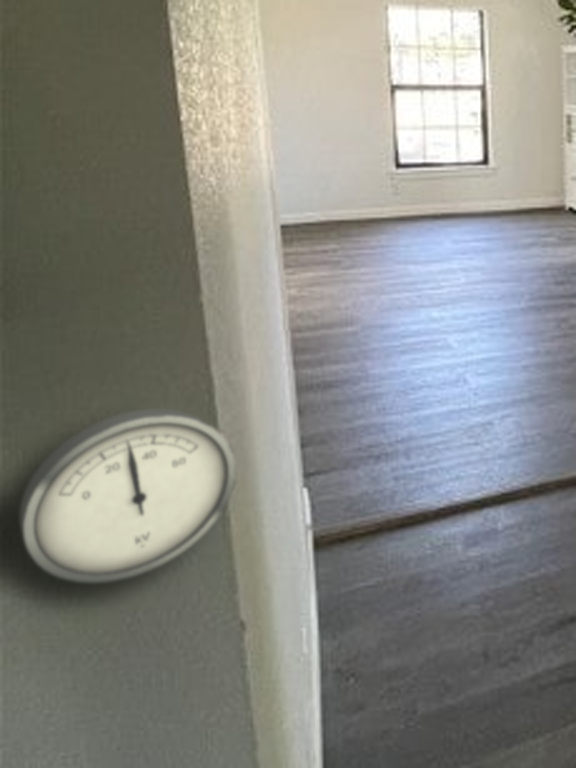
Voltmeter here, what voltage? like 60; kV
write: 30; kV
